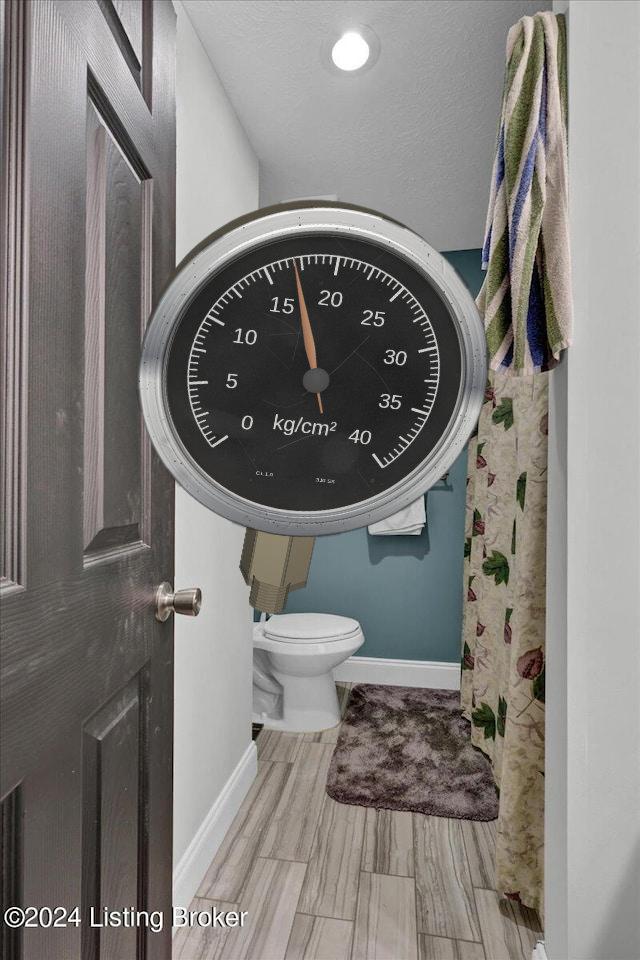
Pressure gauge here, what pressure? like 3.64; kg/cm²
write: 17; kg/cm²
